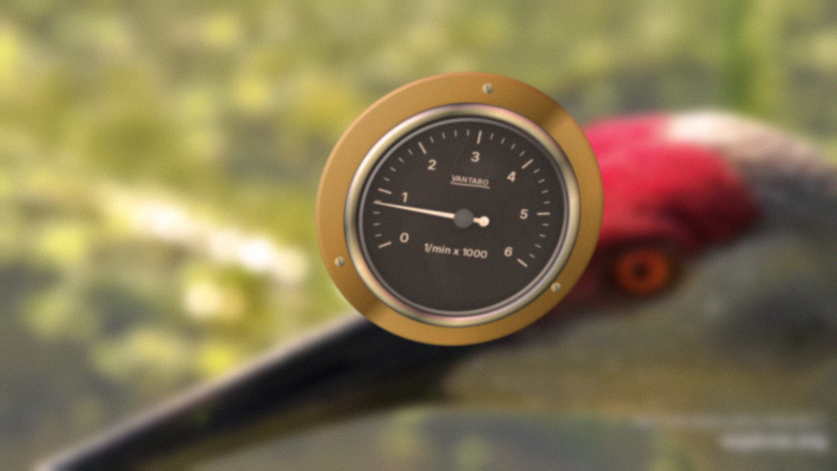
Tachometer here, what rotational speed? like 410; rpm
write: 800; rpm
